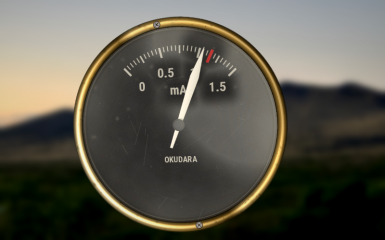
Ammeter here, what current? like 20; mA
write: 1.05; mA
